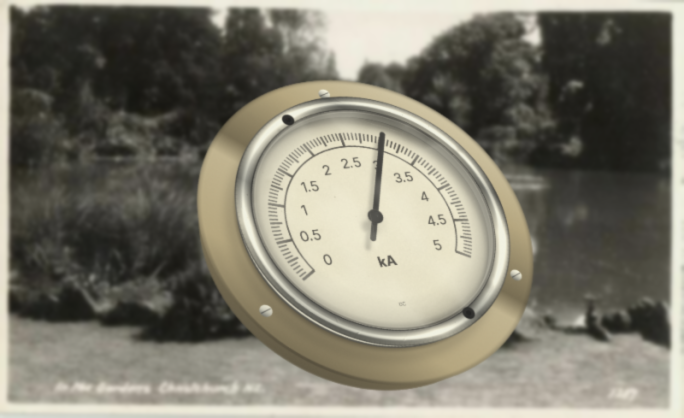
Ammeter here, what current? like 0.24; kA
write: 3; kA
